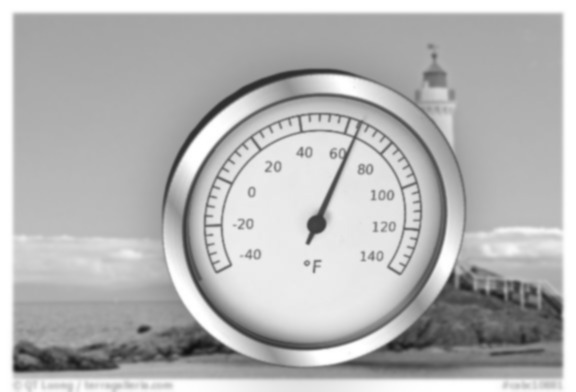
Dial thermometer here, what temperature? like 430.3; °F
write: 64; °F
